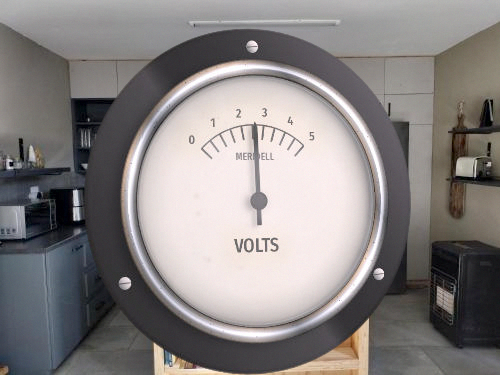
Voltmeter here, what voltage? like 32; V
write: 2.5; V
